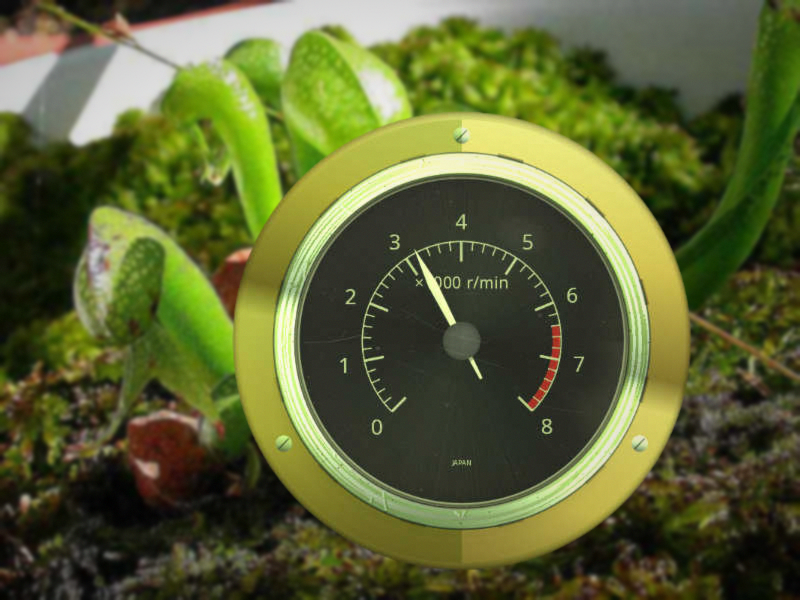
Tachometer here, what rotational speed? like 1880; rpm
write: 3200; rpm
